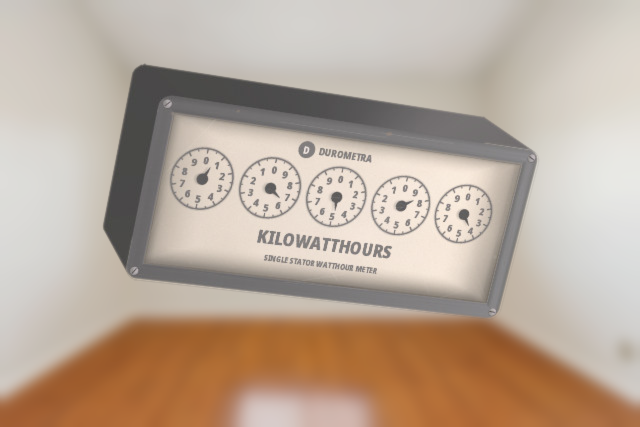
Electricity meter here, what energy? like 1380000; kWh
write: 6484; kWh
